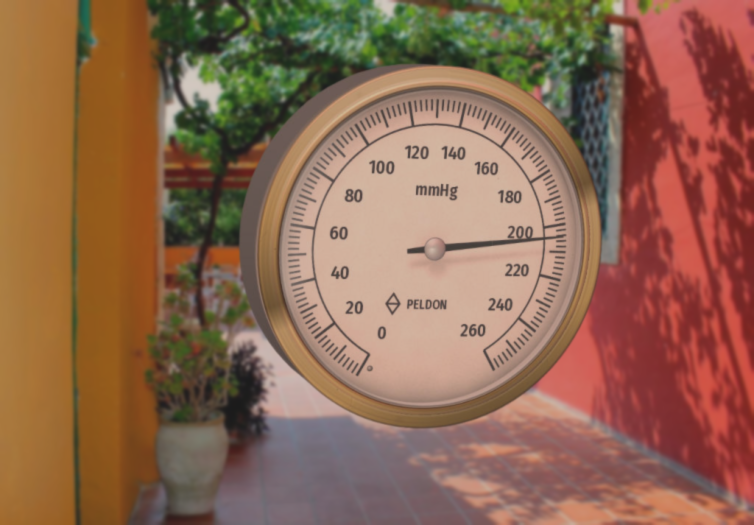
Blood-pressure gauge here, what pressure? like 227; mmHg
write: 204; mmHg
